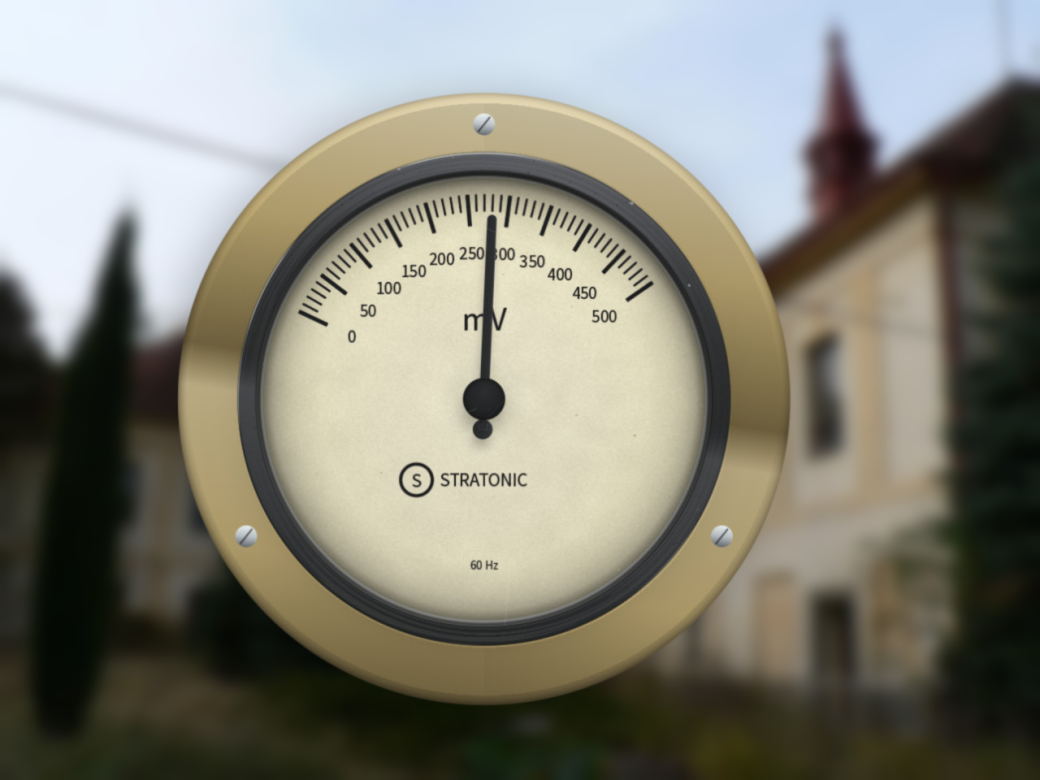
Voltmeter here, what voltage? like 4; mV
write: 280; mV
